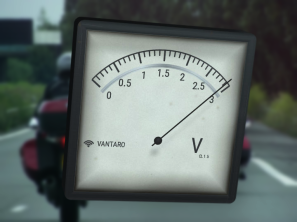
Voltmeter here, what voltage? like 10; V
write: 2.9; V
